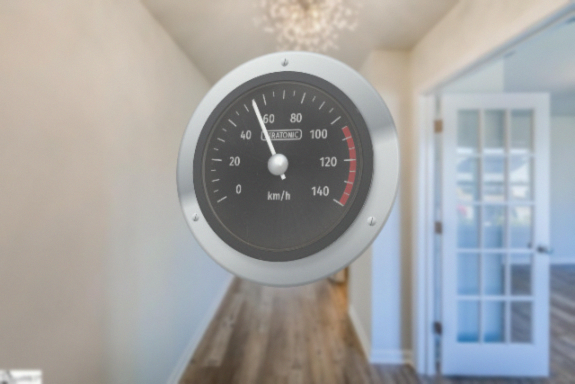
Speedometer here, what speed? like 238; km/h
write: 55; km/h
